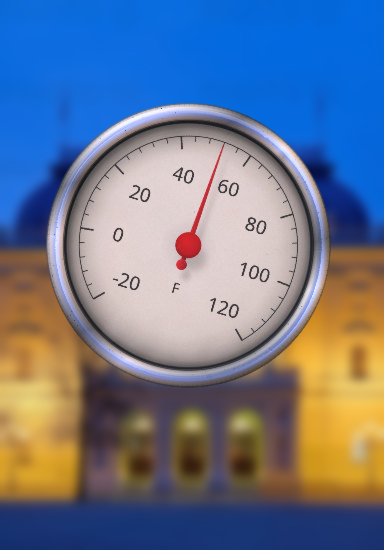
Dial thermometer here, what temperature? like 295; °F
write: 52; °F
